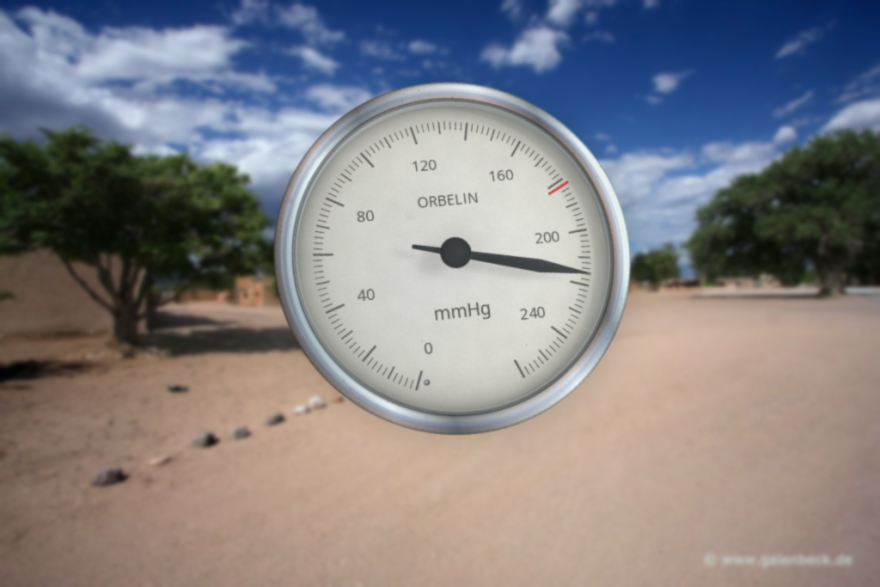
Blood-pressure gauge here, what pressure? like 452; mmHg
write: 216; mmHg
